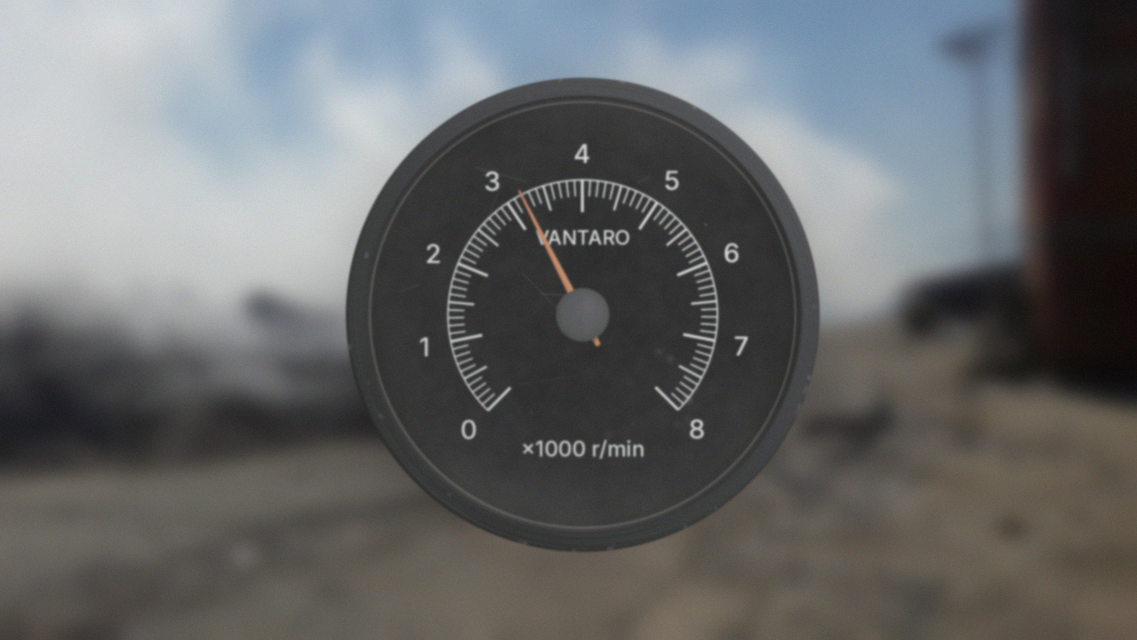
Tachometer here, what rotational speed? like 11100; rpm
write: 3200; rpm
